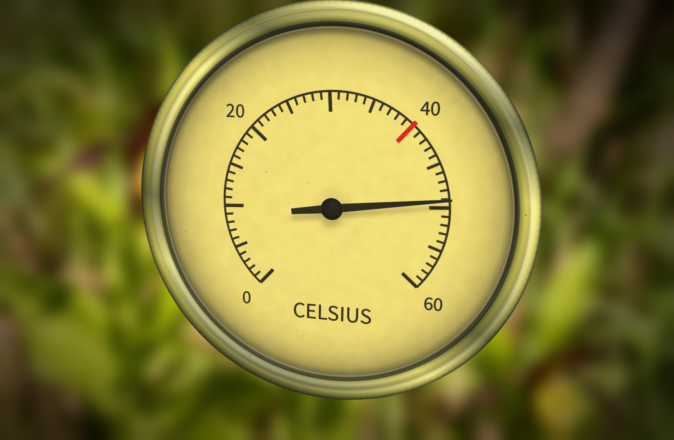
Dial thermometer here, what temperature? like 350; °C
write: 49; °C
